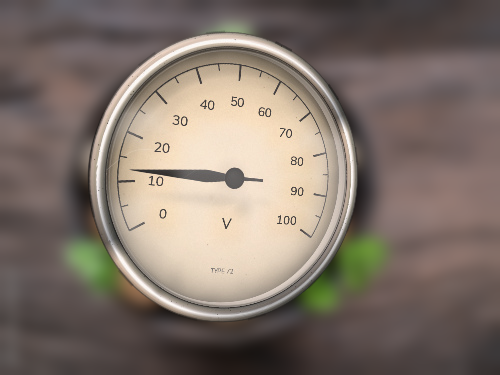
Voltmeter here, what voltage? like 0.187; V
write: 12.5; V
